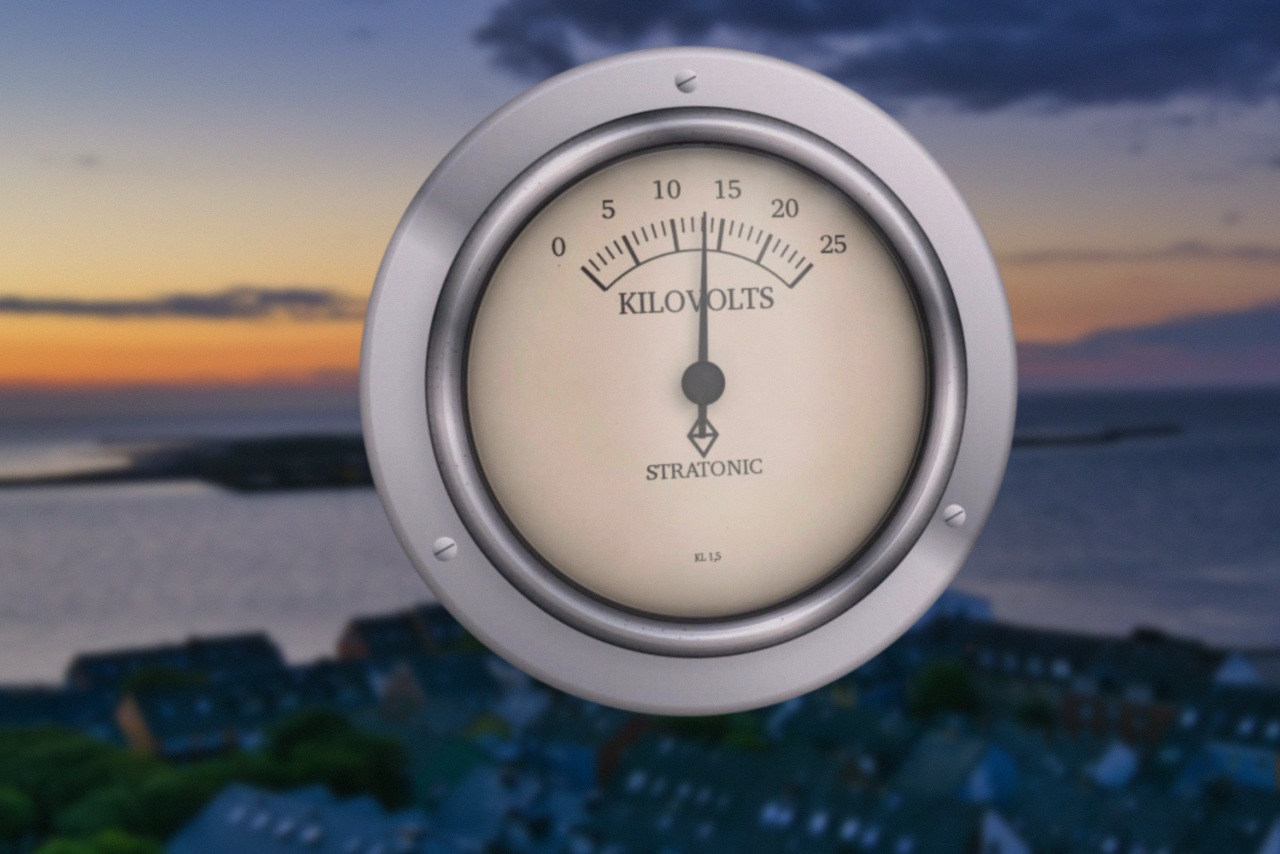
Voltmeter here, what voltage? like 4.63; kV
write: 13; kV
